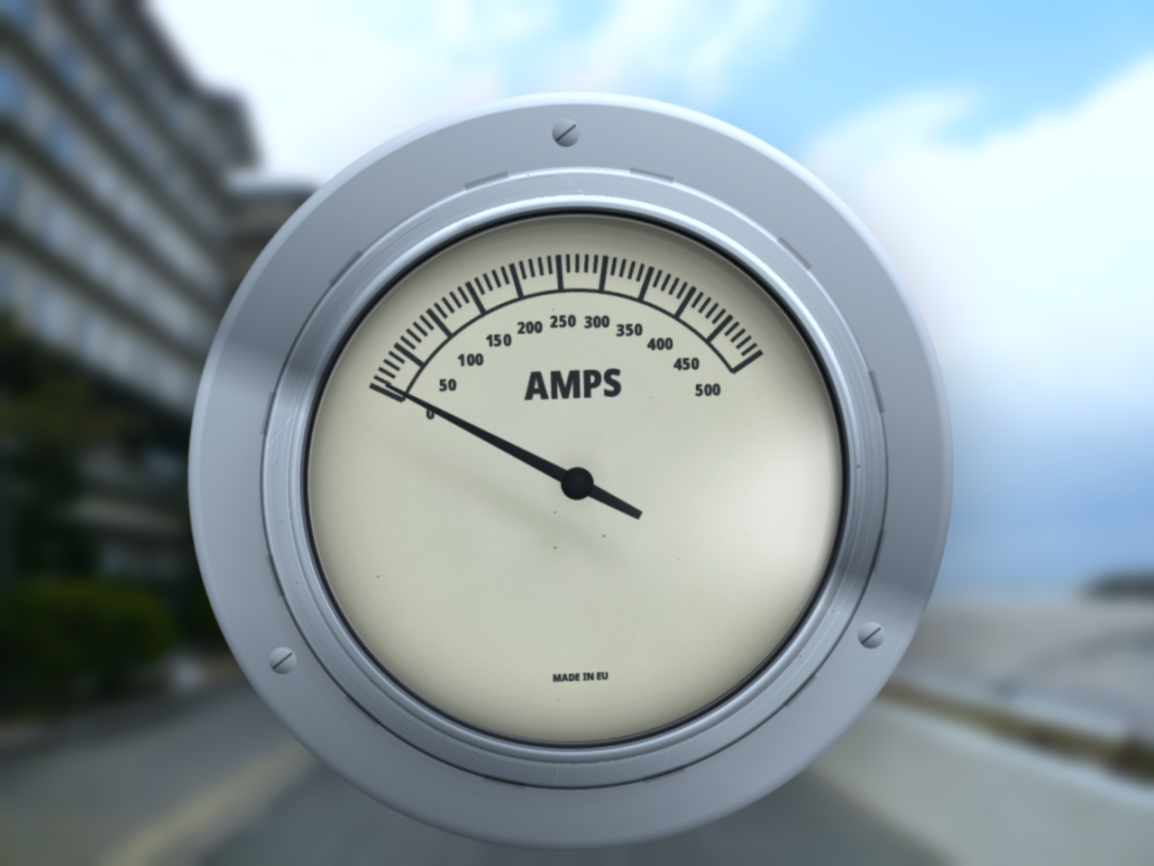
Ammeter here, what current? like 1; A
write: 10; A
